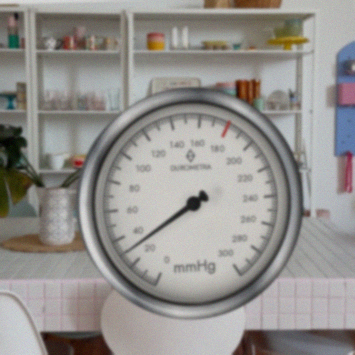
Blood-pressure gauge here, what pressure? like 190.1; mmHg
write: 30; mmHg
